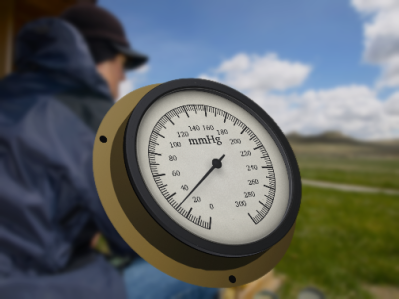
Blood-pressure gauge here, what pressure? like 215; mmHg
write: 30; mmHg
